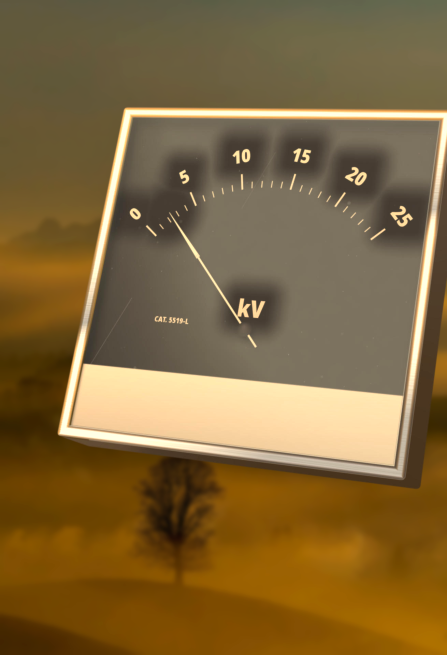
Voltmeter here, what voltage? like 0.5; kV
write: 2.5; kV
